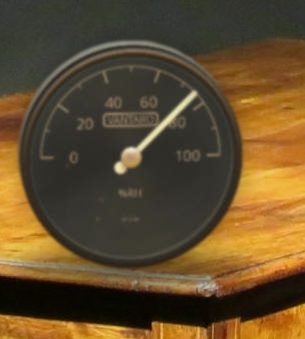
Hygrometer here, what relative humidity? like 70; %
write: 75; %
